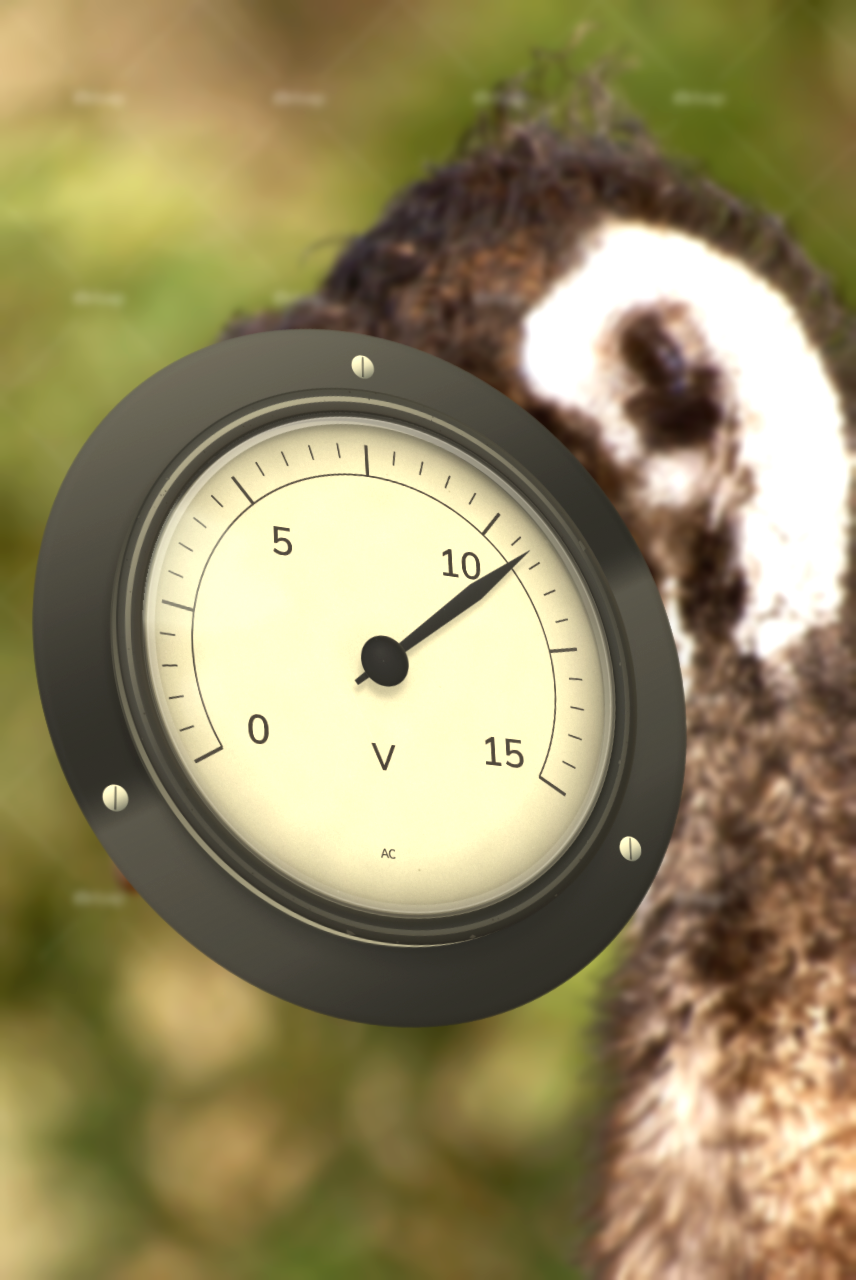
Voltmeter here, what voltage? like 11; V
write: 10.75; V
